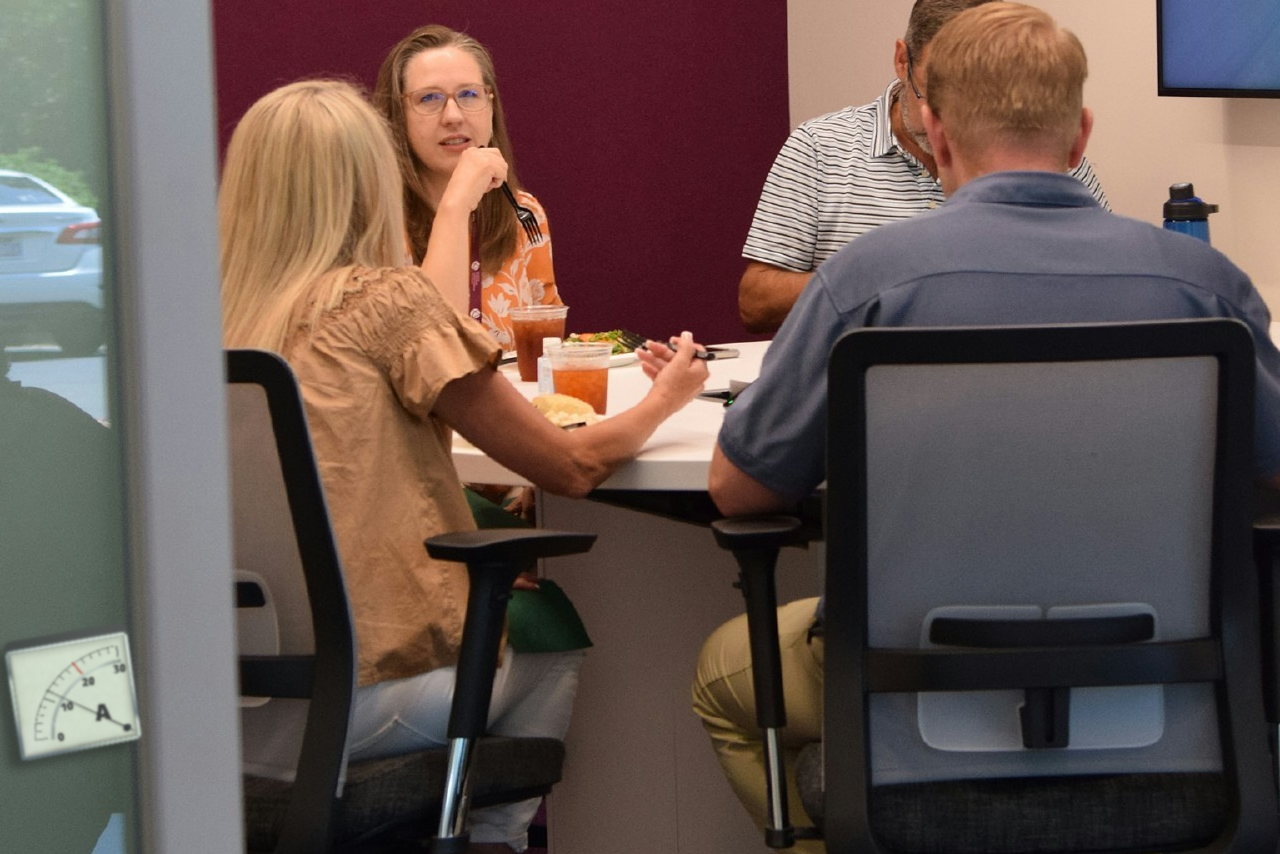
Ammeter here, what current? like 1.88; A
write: 12; A
